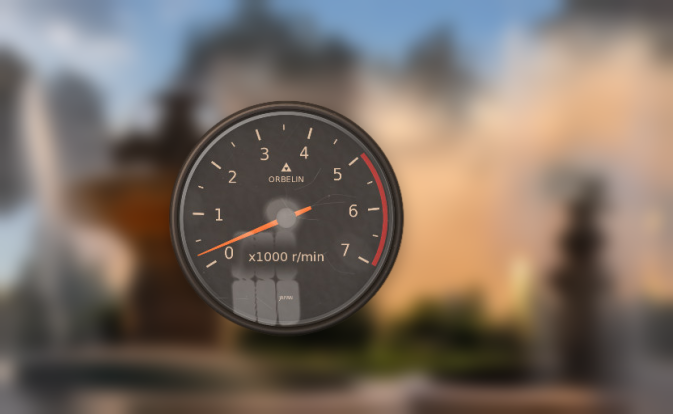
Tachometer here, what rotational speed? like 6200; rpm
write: 250; rpm
